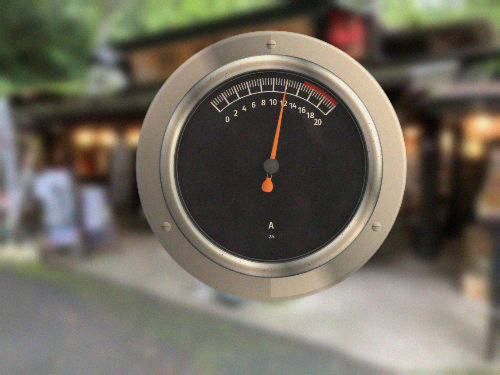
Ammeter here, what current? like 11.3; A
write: 12; A
